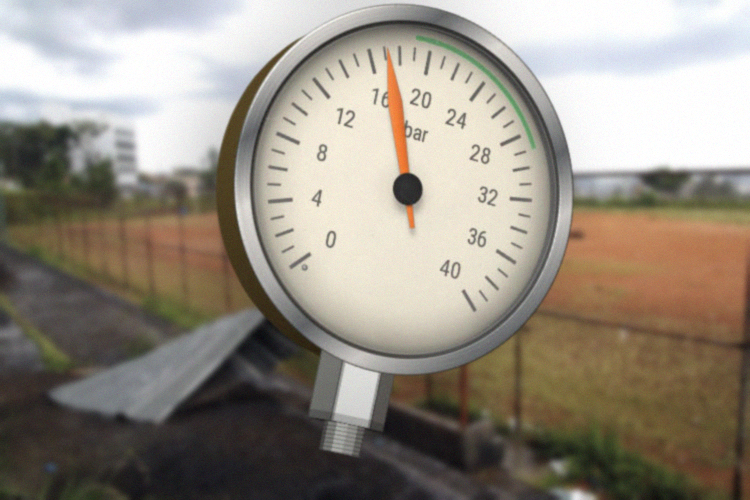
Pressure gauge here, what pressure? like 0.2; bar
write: 17; bar
